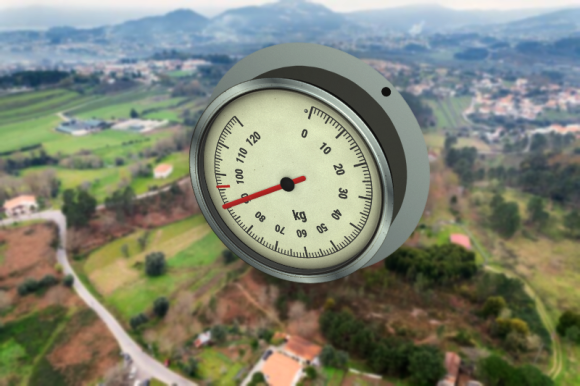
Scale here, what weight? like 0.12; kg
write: 90; kg
